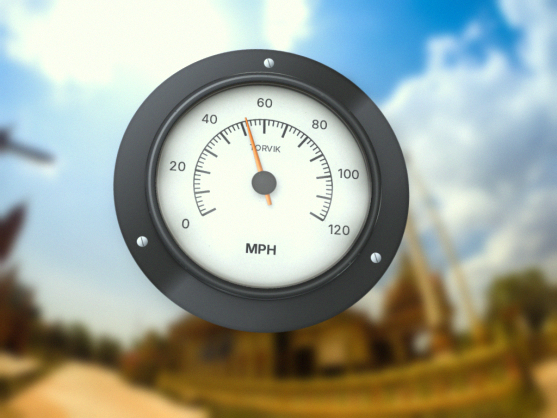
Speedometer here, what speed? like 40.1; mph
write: 52; mph
